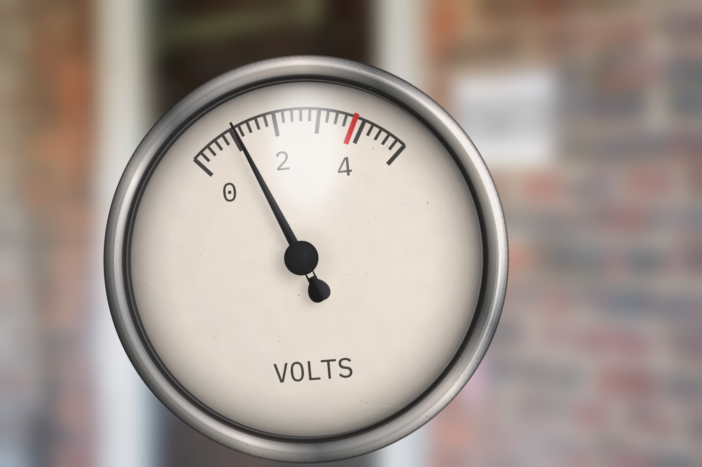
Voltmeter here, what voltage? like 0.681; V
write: 1.1; V
